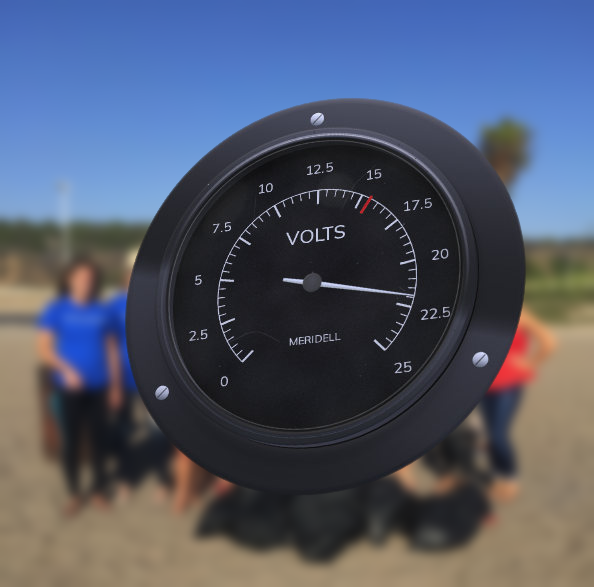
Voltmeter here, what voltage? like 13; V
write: 22; V
